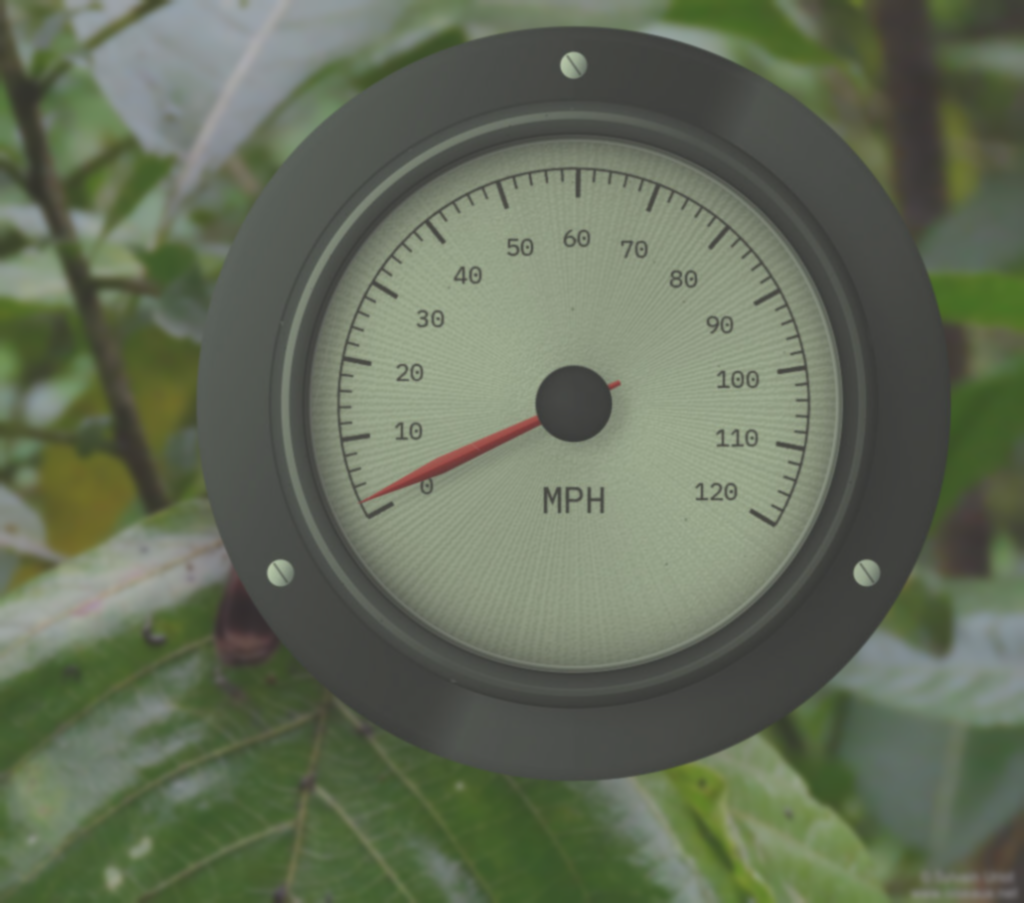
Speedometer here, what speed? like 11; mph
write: 2; mph
